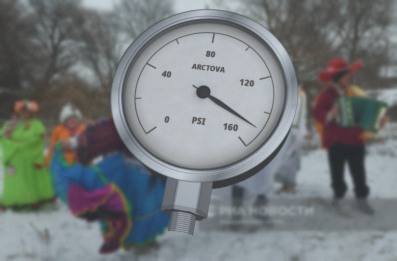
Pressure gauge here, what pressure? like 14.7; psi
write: 150; psi
